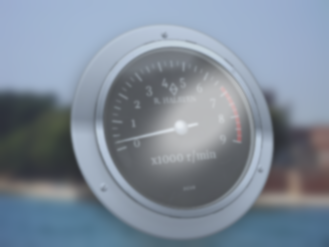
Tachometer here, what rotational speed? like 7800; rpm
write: 250; rpm
